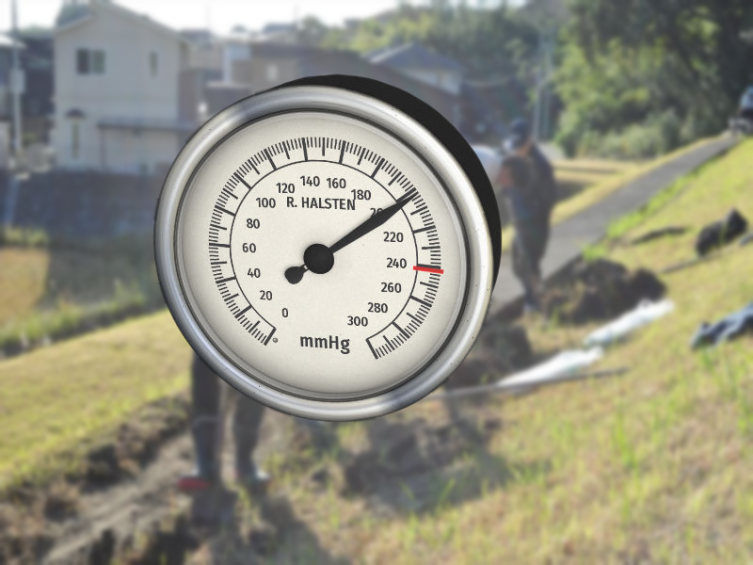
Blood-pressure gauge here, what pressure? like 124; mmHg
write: 202; mmHg
